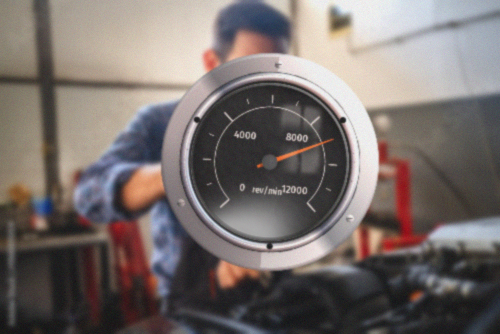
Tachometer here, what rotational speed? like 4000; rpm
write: 9000; rpm
